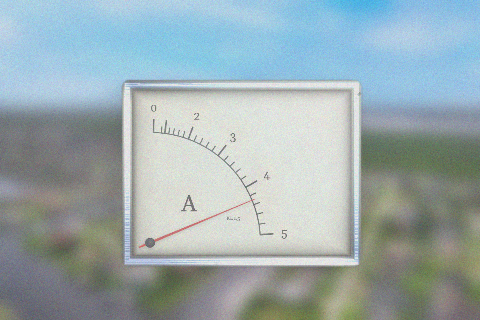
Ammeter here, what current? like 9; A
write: 4.3; A
